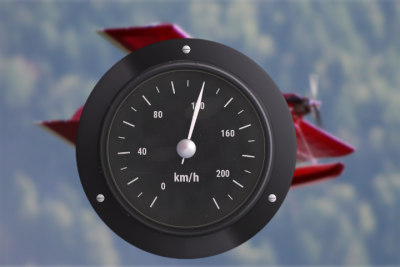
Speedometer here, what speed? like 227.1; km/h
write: 120; km/h
